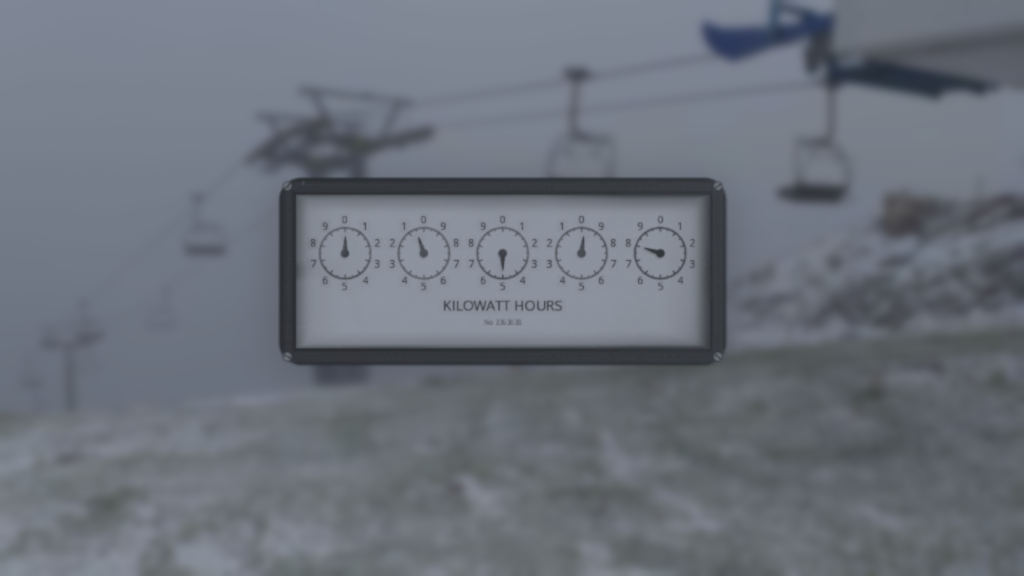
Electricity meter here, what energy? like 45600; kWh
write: 498; kWh
